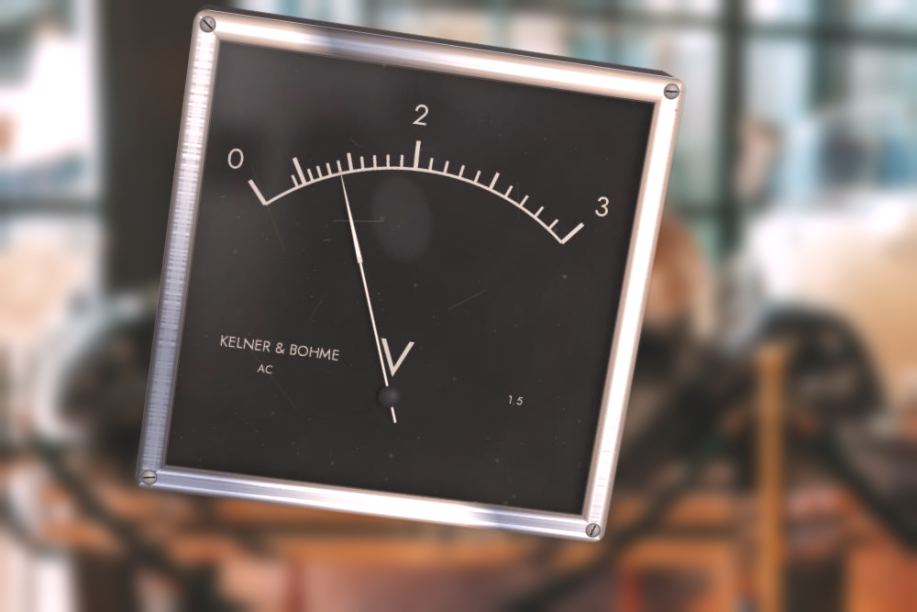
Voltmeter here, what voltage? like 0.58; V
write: 1.4; V
